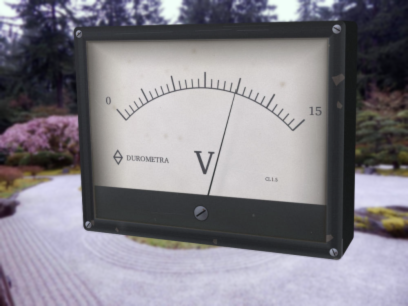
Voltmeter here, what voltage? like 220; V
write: 10; V
